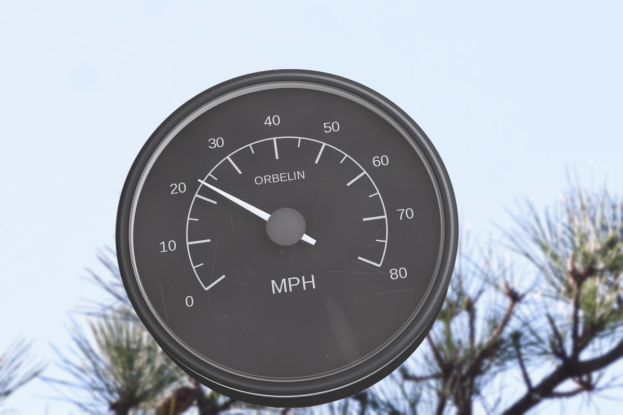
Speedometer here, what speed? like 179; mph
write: 22.5; mph
